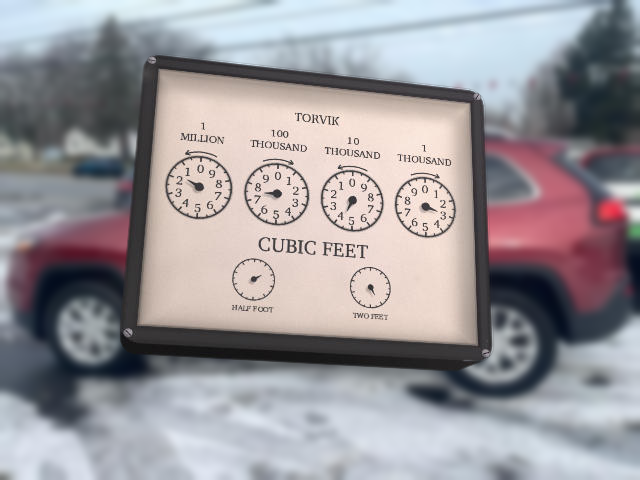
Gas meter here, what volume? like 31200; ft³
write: 174300; ft³
